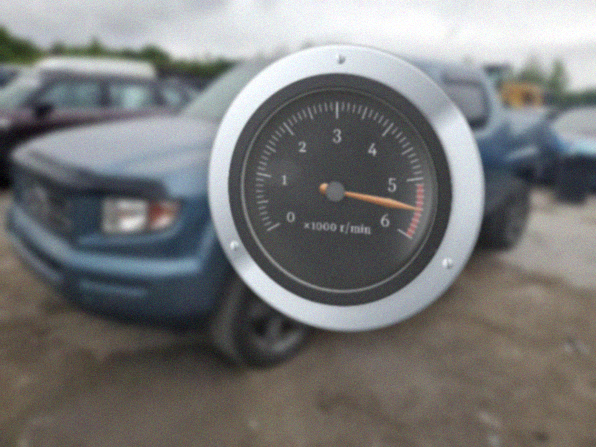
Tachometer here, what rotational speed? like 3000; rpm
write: 5500; rpm
